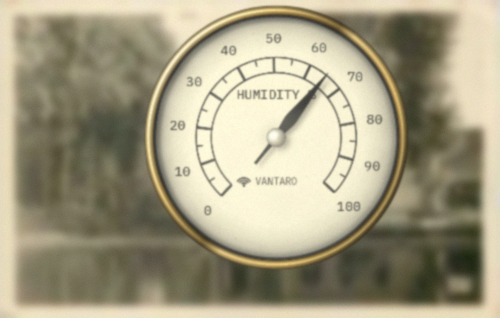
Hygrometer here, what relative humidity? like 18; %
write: 65; %
